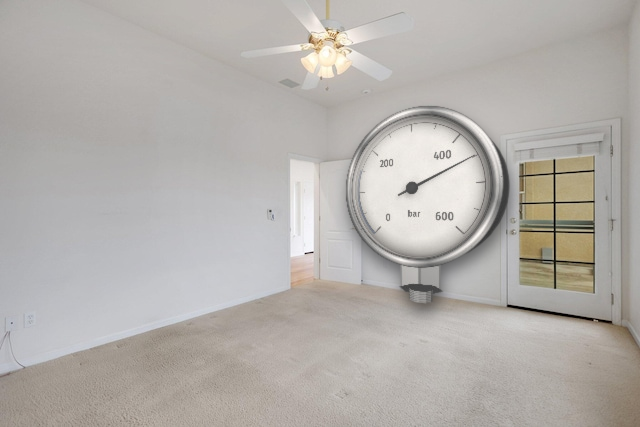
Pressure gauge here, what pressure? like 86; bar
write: 450; bar
